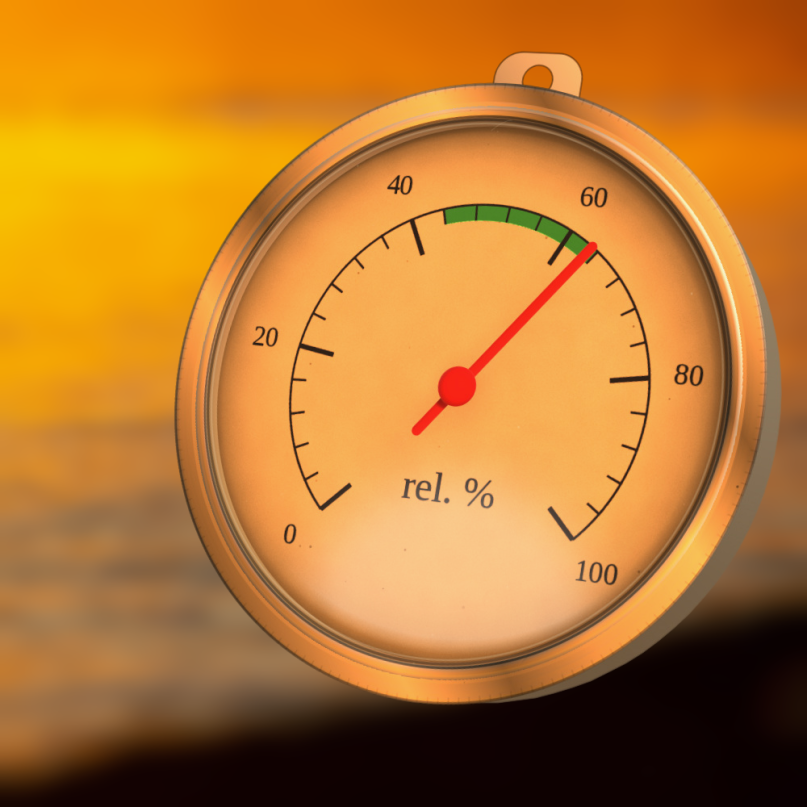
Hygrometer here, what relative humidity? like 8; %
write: 64; %
